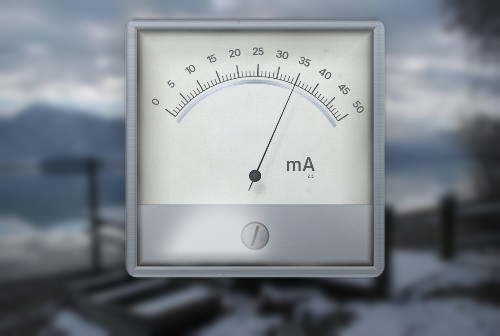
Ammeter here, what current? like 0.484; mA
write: 35; mA
